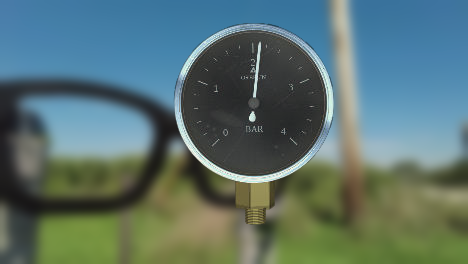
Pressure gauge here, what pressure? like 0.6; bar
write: 2.1; bar
